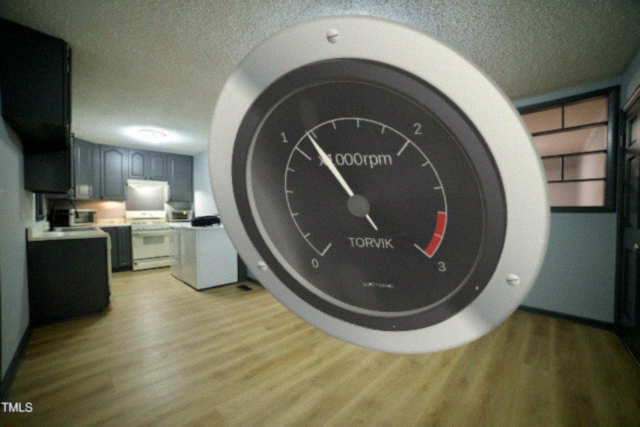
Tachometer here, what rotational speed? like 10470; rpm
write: 1200; rpm
